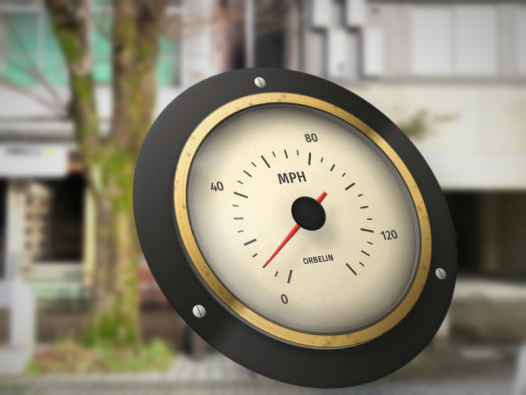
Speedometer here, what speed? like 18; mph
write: 10; mph
